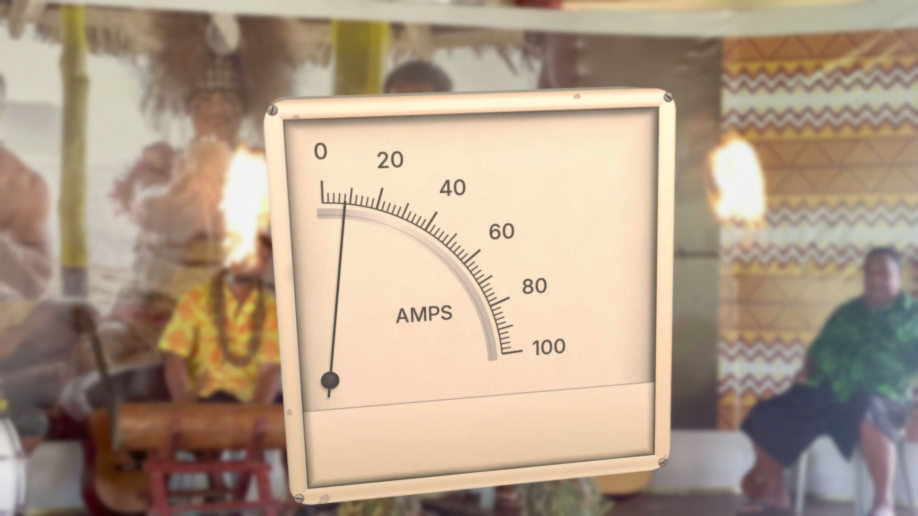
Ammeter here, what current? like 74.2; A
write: 8; A
